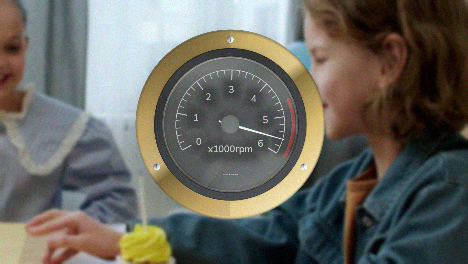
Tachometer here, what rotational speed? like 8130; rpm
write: 5600; rpm
